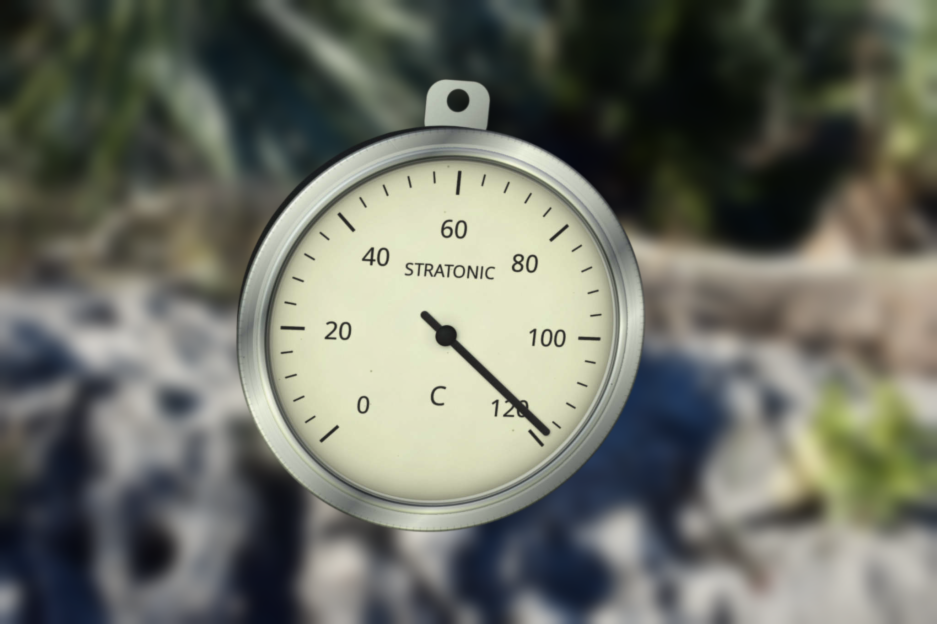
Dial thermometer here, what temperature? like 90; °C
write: 118; °C
